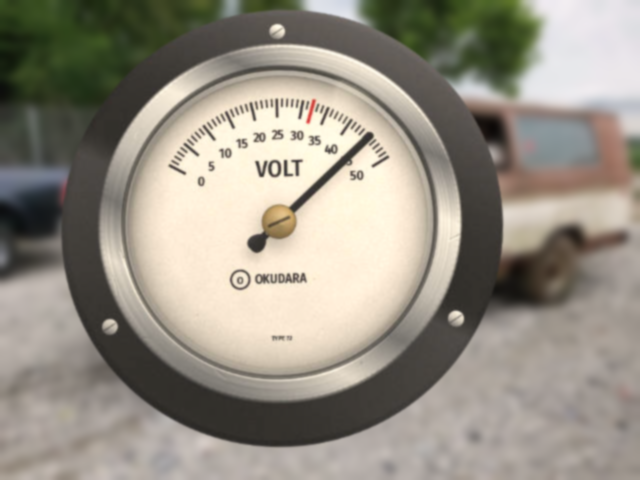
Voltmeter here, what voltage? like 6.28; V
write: 45; V
